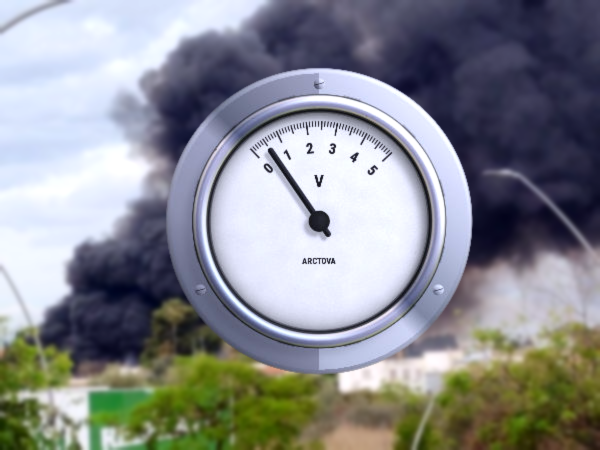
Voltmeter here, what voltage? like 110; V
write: 0.5; V
